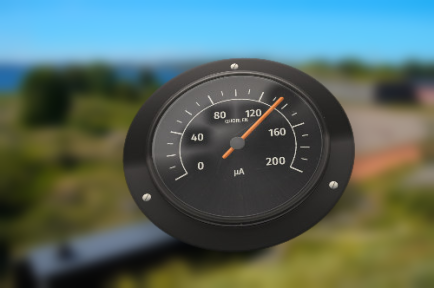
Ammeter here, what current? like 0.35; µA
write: 135; µA
